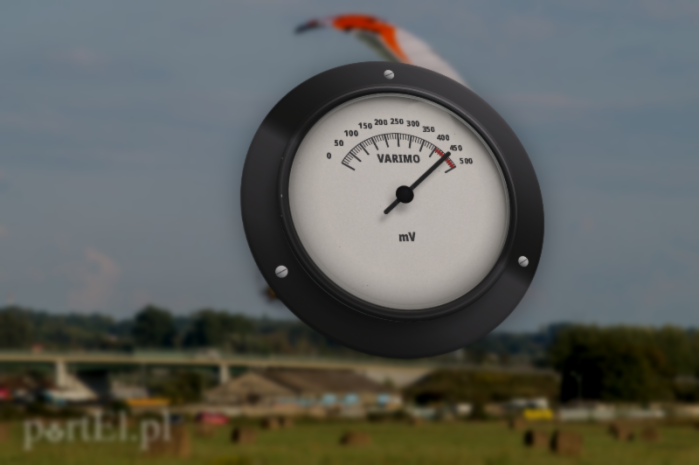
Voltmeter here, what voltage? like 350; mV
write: 450; mV
